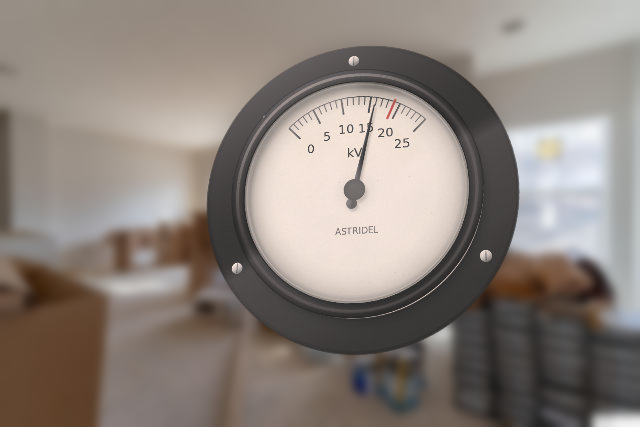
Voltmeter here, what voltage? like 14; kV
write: 16; kV
